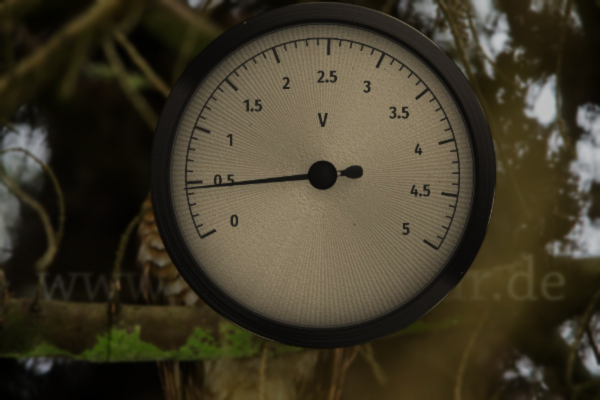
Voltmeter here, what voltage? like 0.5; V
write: 0.45; V
